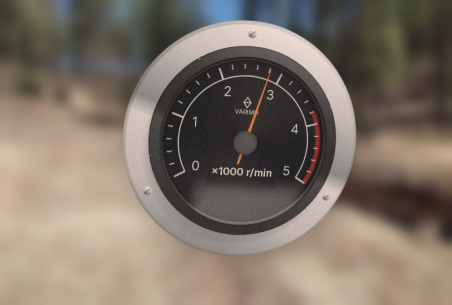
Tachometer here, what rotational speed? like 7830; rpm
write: 2800; rpm
